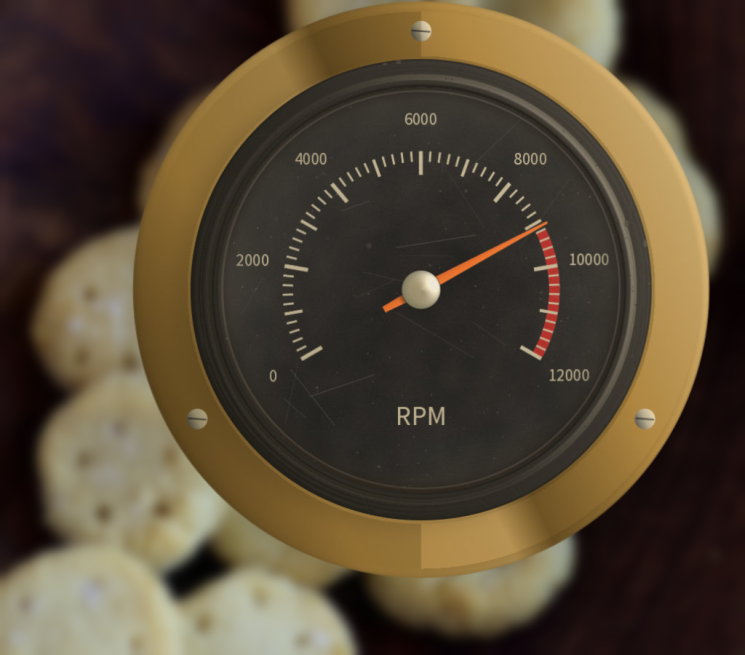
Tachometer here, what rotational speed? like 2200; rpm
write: 9100; rpm
